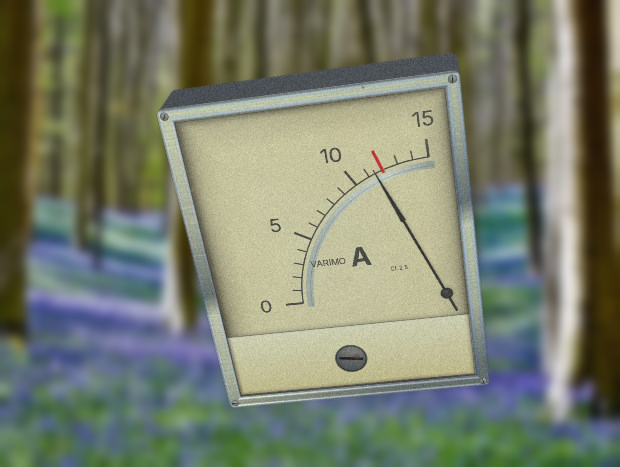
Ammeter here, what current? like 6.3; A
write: 11.5; A
